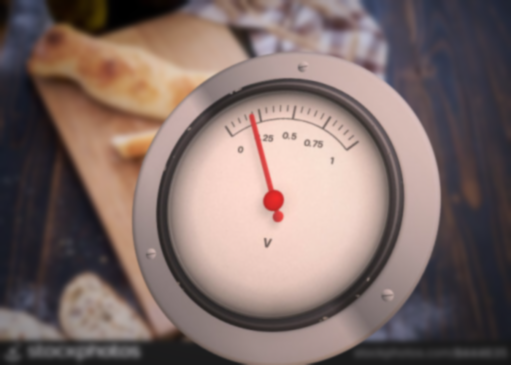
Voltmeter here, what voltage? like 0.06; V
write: 0.2; V
